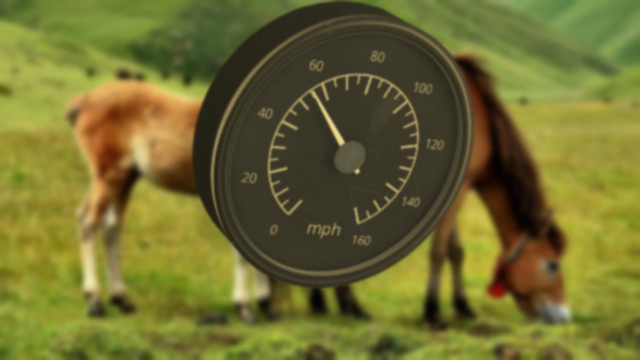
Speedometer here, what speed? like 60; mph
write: 55; mph
